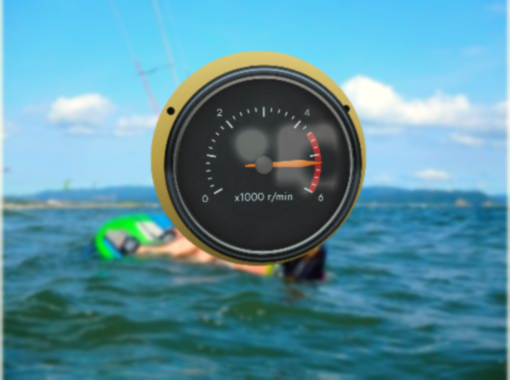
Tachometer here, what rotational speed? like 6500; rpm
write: 5200; rpm
